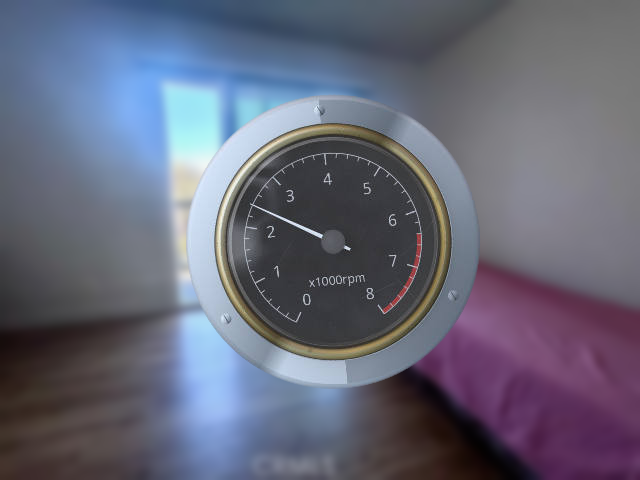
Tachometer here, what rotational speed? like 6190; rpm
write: 2400; rpm
